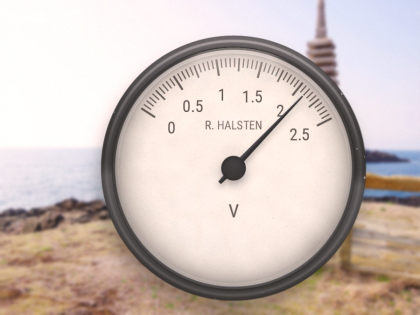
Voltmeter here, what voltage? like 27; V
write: 2.1; V
